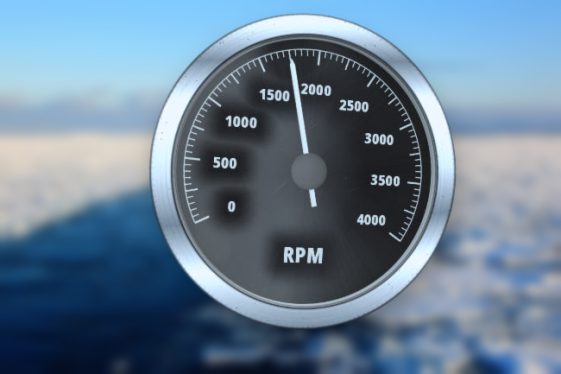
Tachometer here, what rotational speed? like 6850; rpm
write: 1750; rpm
